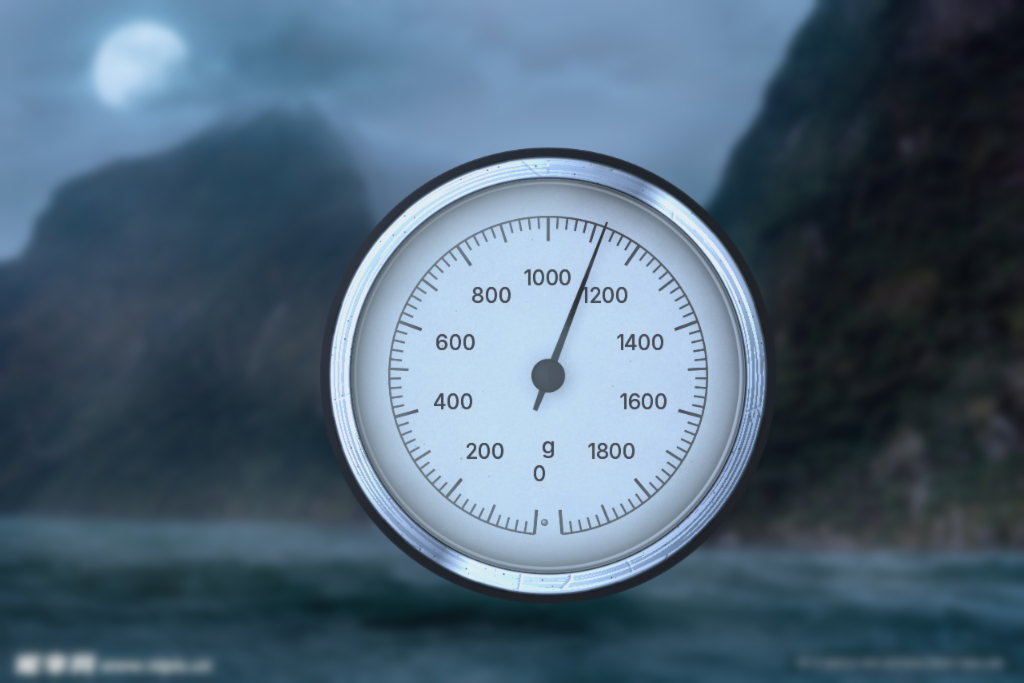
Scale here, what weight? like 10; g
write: 1120; g
